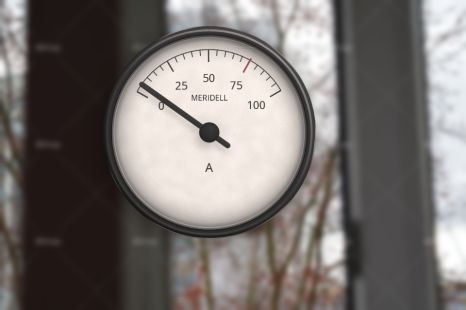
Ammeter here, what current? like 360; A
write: 5; A
